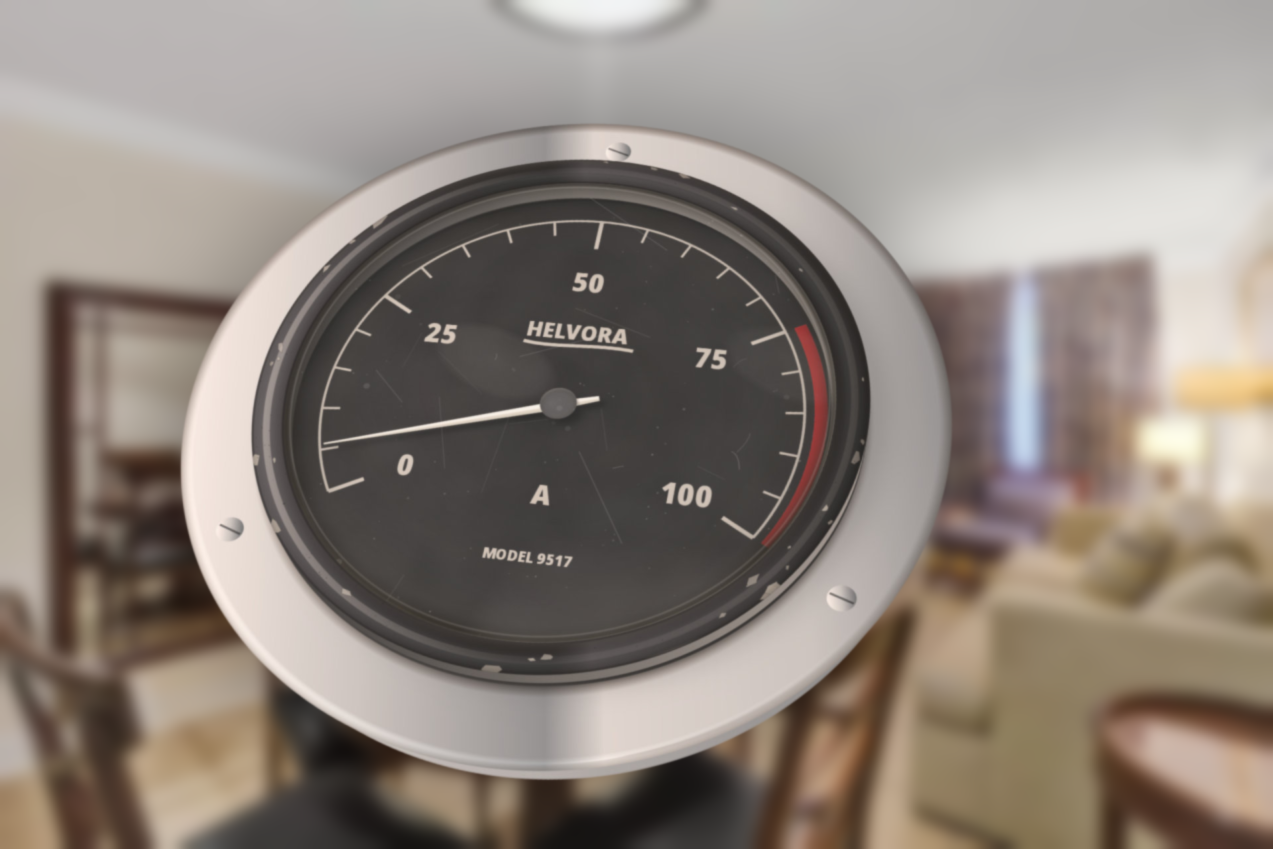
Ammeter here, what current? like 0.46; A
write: 5; A
